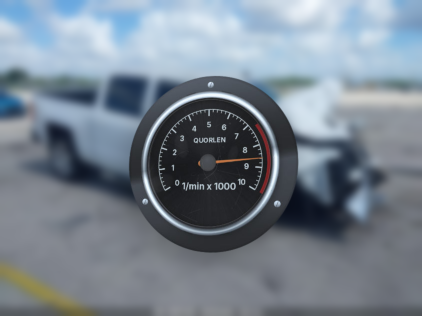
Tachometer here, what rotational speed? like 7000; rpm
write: 8600; rpm
